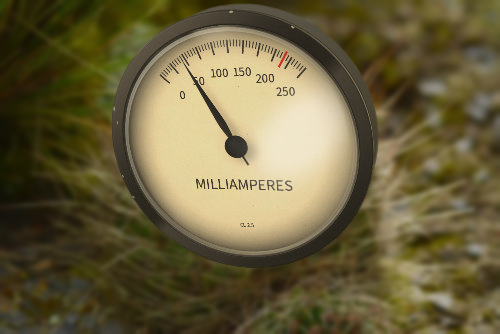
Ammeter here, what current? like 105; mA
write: 50; mA
